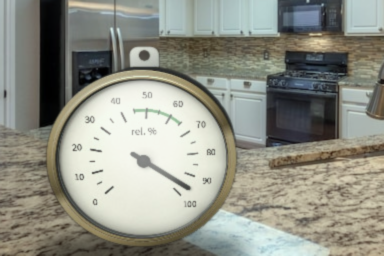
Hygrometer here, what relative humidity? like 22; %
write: 95; %
